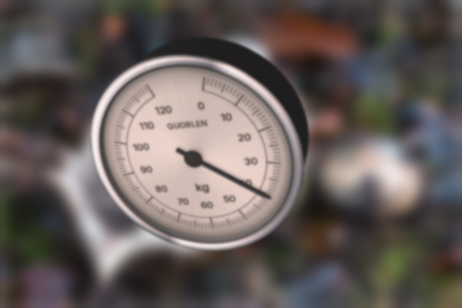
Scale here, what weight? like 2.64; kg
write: 40; kg
